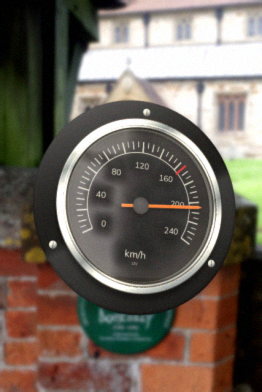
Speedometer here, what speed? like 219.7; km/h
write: 205; km/h
